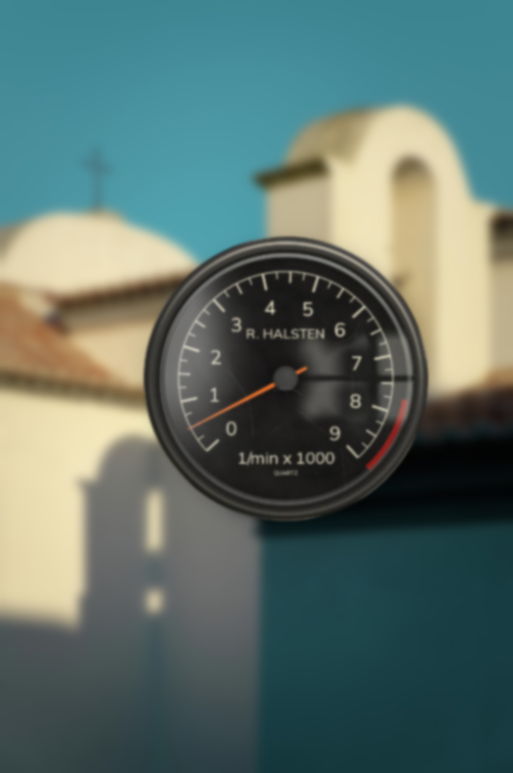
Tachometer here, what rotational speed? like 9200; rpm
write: 500; rpm
